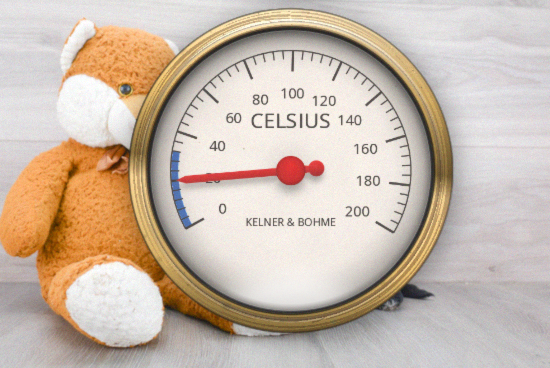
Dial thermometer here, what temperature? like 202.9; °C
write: 20; °C
